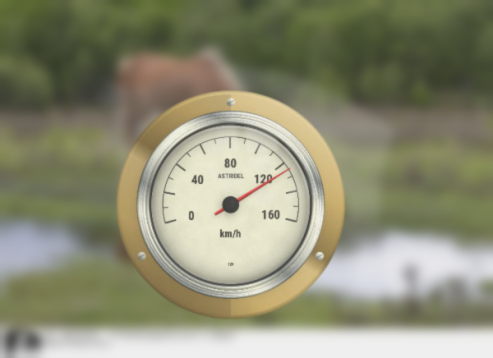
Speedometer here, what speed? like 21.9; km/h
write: 125; km/h
